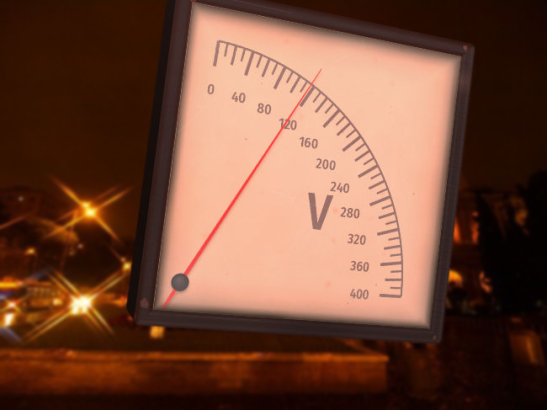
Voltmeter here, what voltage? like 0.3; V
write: 115; V
